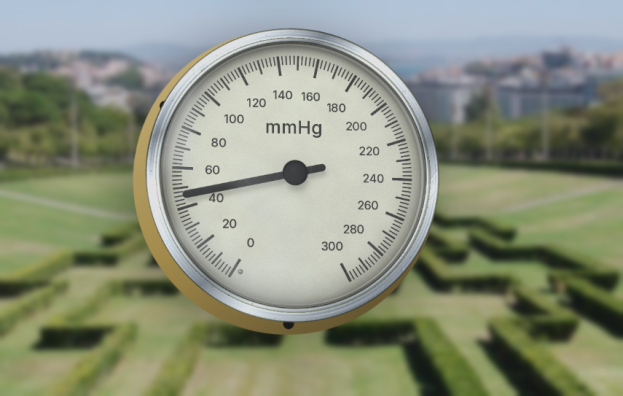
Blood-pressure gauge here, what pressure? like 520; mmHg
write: 46; mmHg
